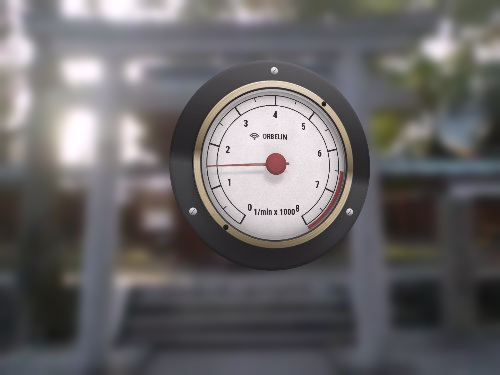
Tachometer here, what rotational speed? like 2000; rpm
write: 1500; rpm
